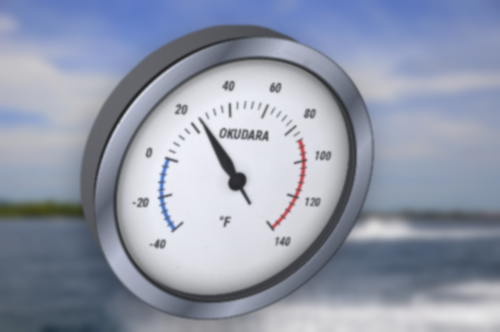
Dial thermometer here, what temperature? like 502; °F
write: 24; °F
